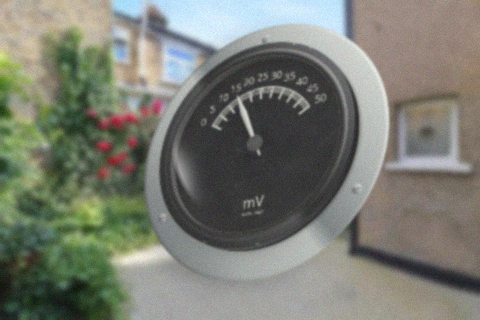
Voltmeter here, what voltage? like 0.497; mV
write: 15; mV
